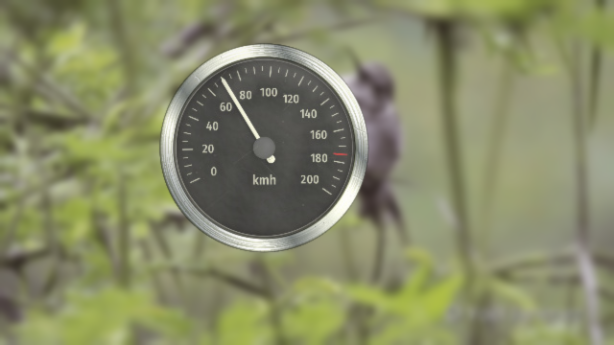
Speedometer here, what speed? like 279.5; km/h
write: 70; km/h
